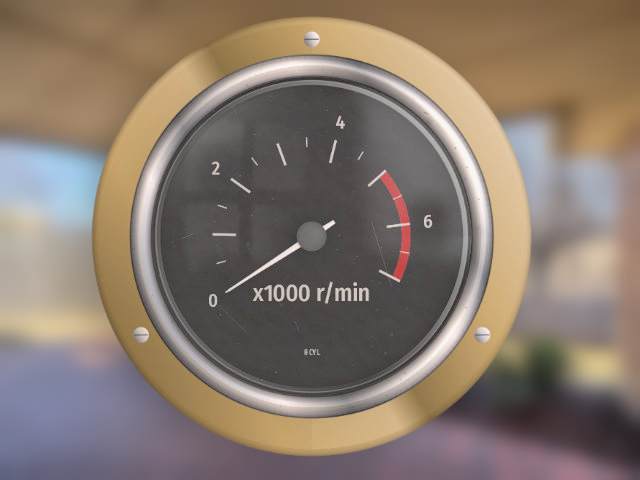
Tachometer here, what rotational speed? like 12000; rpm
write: 0; rpm
